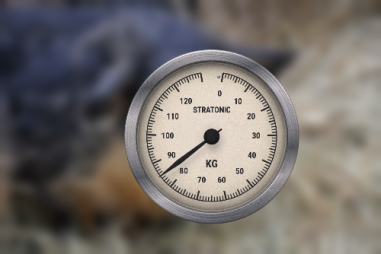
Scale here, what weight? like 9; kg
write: 85; kg
